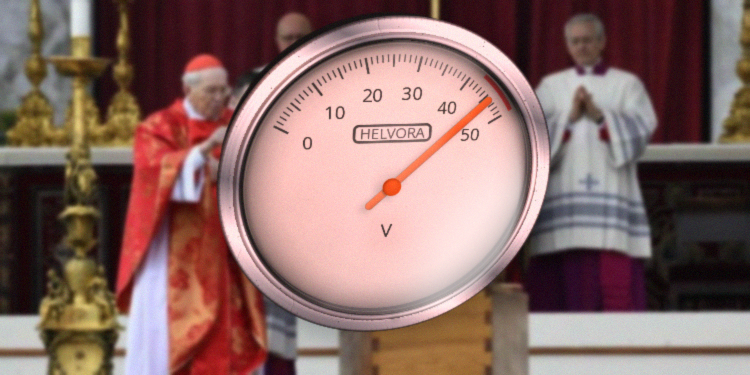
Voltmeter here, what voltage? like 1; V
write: 45; V
